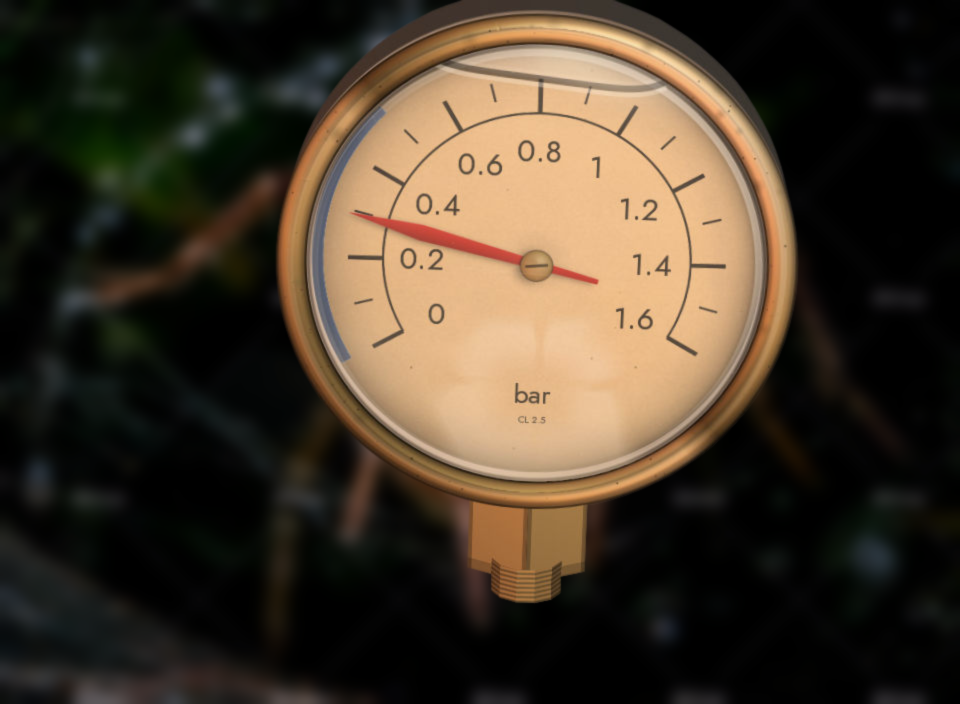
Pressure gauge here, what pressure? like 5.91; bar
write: 0.3; bar
